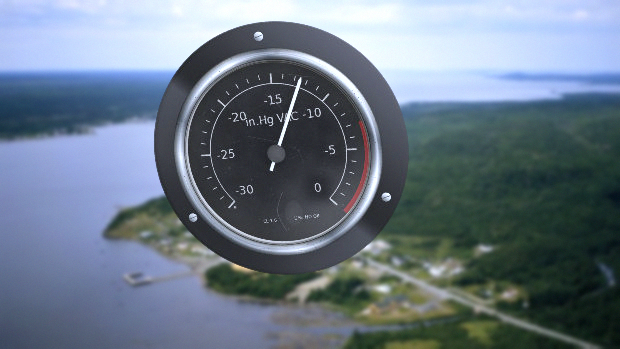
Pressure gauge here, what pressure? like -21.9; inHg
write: -12.5; inHg
